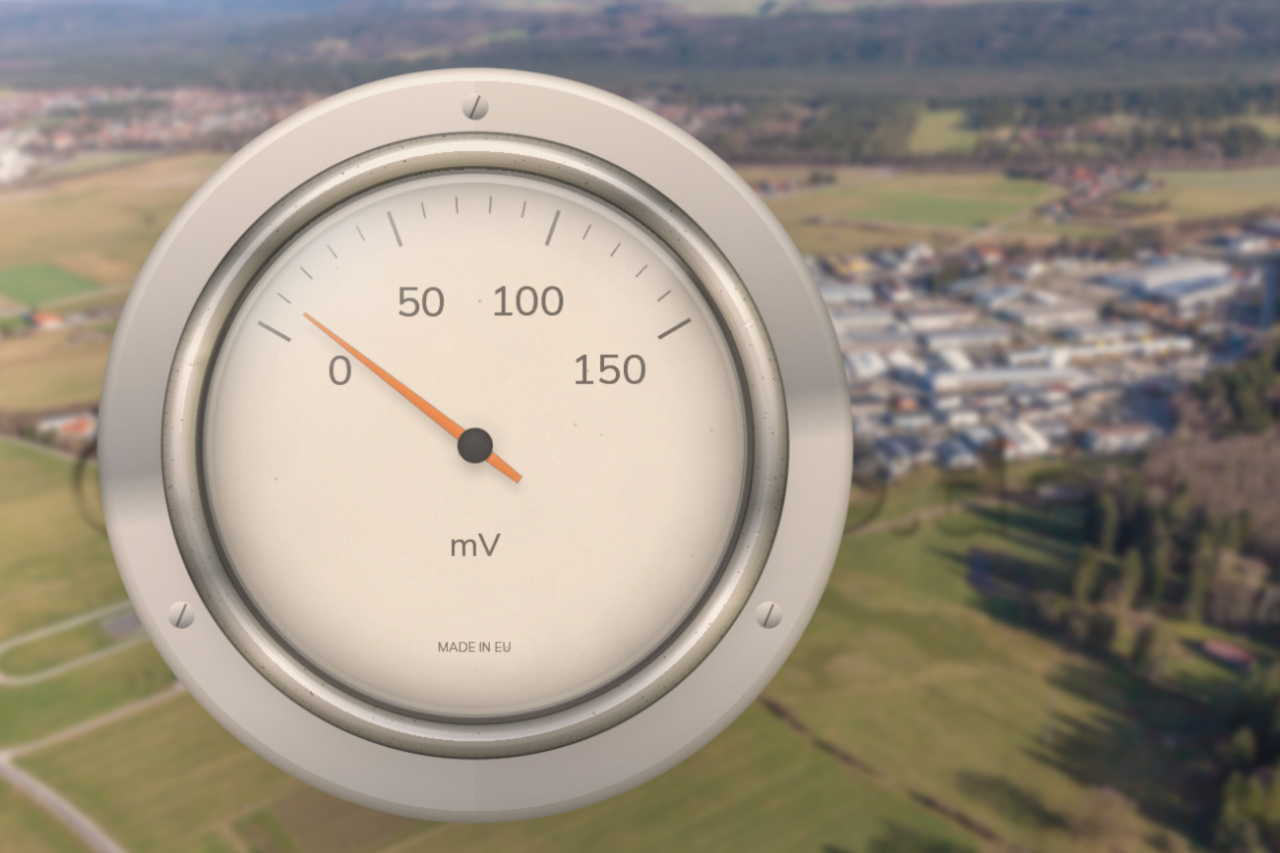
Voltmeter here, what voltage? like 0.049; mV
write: 10; mV
